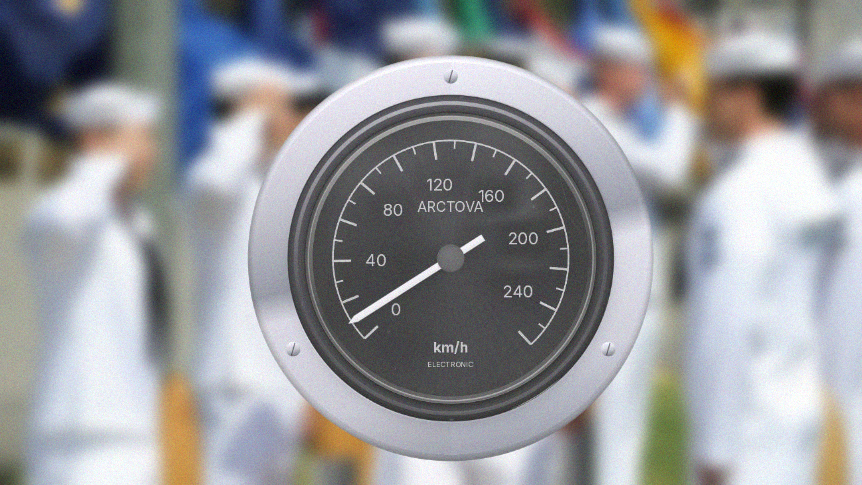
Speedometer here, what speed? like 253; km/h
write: 10; km/h
